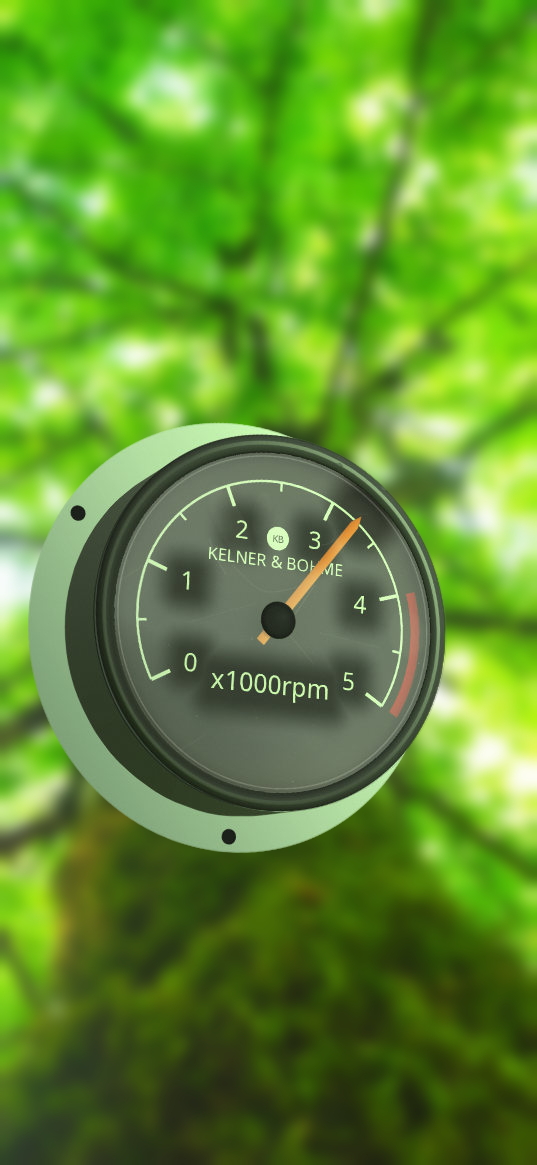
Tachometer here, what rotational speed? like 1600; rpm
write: 3250; rpm
